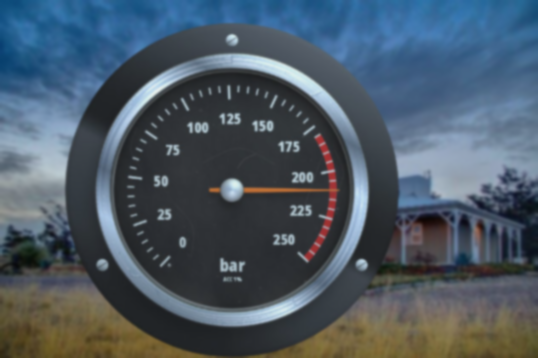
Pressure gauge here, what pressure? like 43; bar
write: 210; bar
